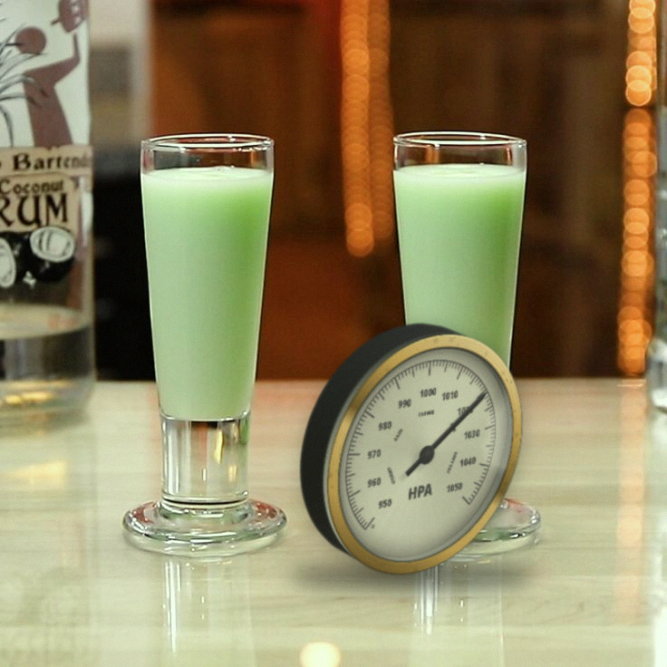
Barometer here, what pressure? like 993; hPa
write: 1020; hPa
